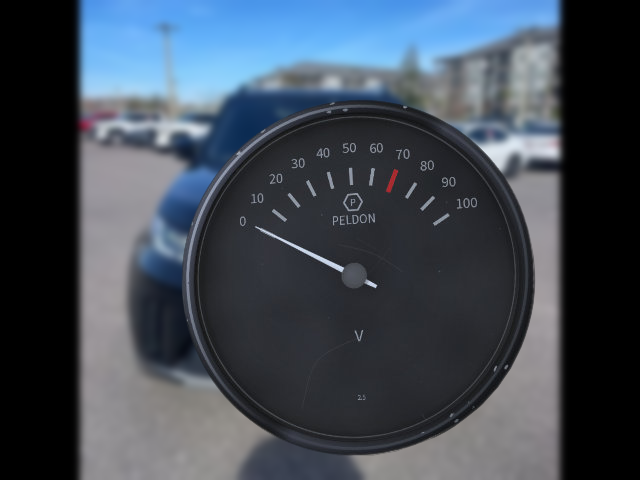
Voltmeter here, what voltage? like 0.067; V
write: 0; V
